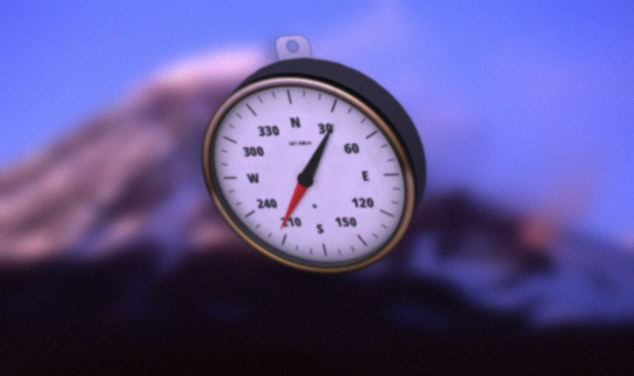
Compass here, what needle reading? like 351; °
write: 215; °
